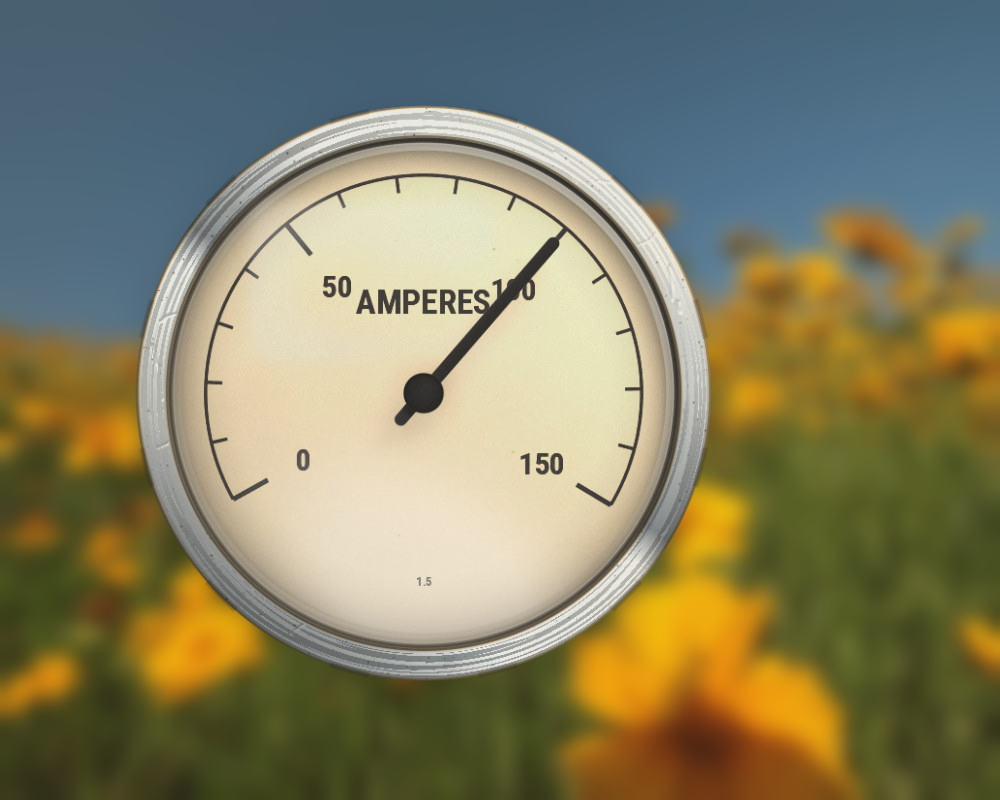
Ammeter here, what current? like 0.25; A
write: 100; A
